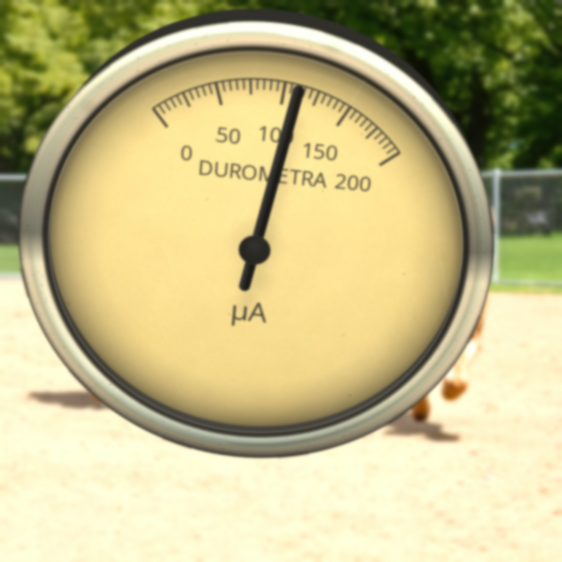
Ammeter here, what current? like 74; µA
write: 110; µA
